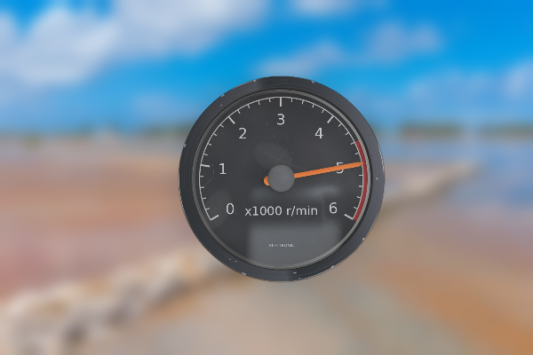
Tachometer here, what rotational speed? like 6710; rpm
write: 5000; rpm
